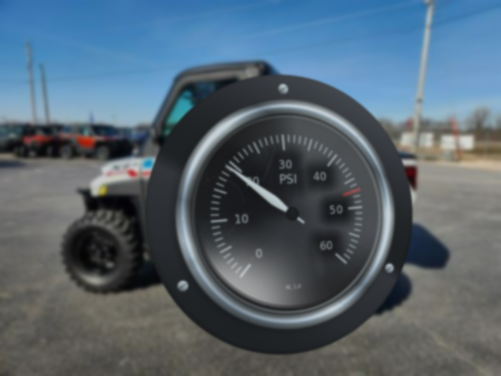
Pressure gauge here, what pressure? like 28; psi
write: 19; psi
